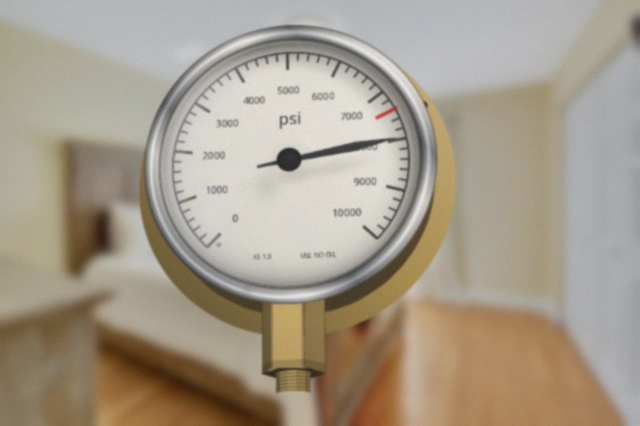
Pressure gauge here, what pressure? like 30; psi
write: 8000; psi
